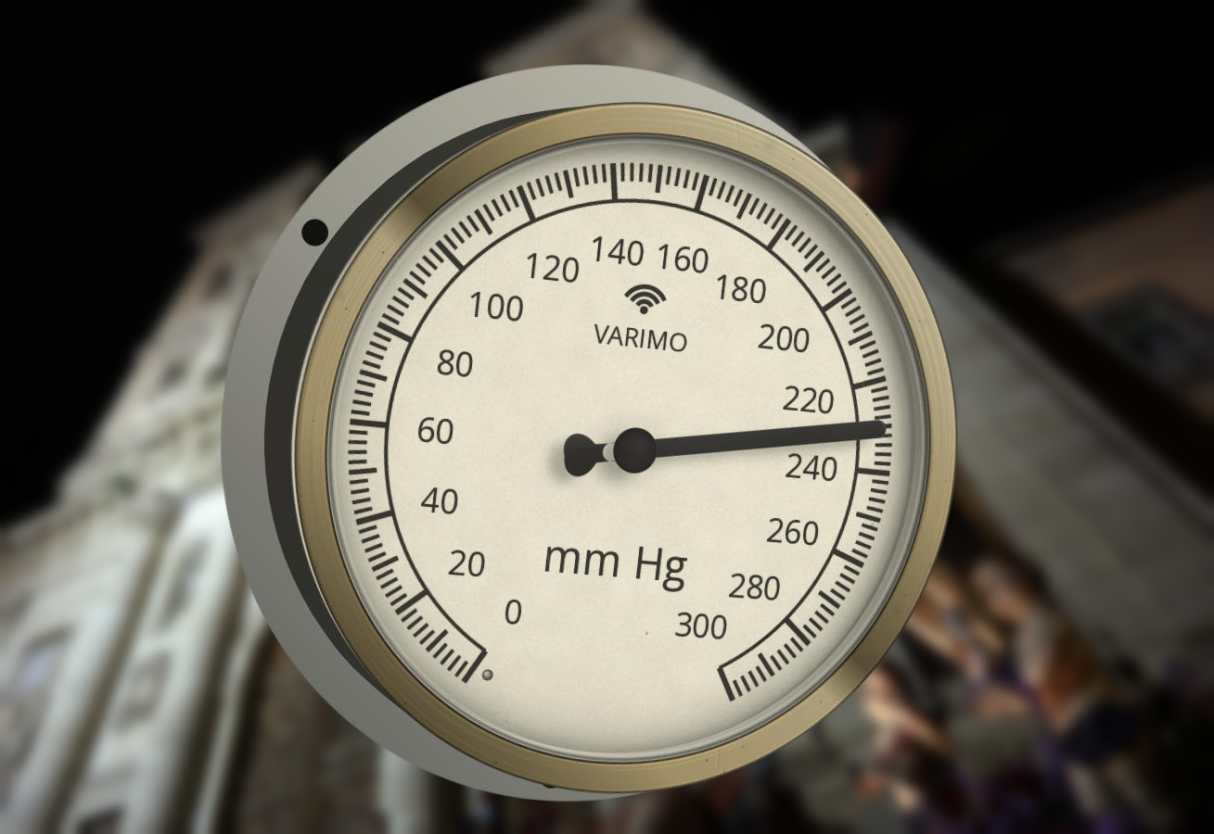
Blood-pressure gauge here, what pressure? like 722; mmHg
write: 230; mmHg
